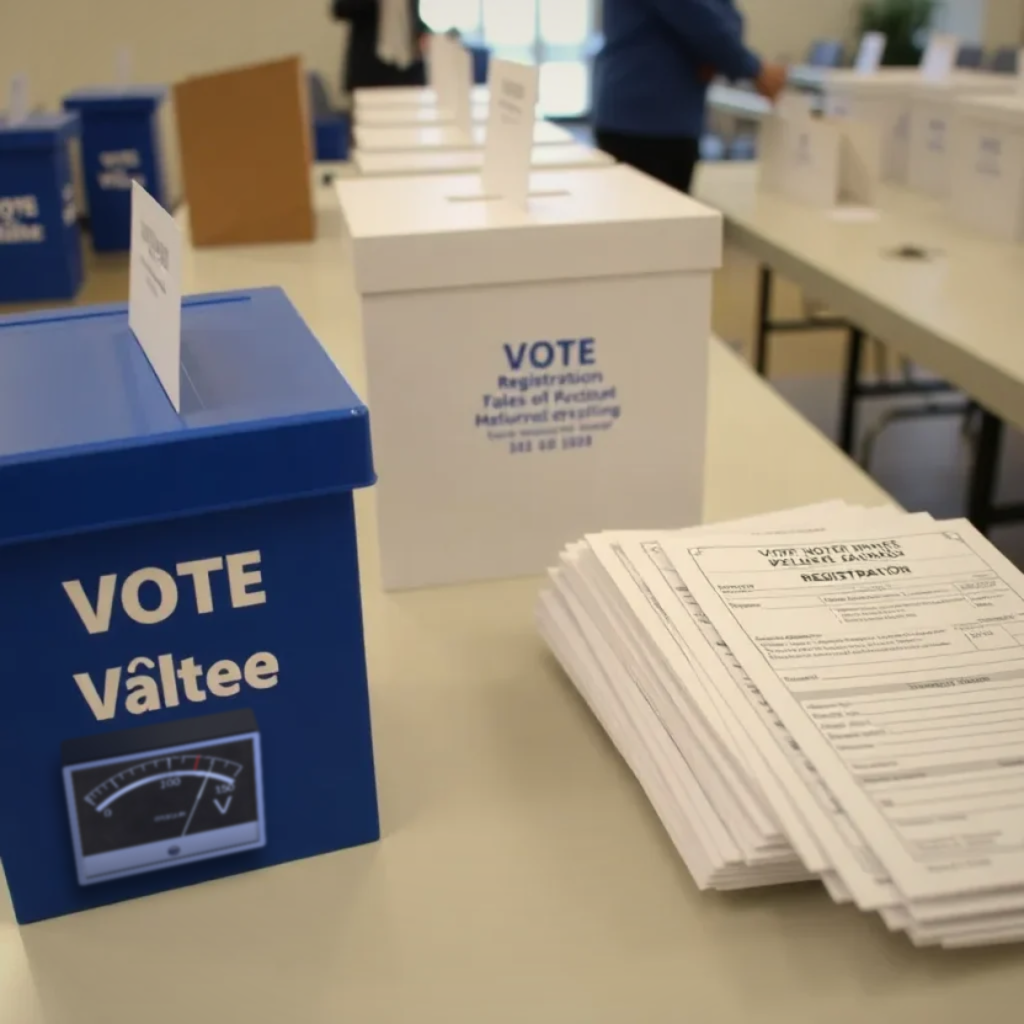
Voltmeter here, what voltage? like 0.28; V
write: 130; V
